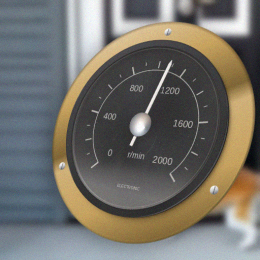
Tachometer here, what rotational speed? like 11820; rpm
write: 1100; rpm
